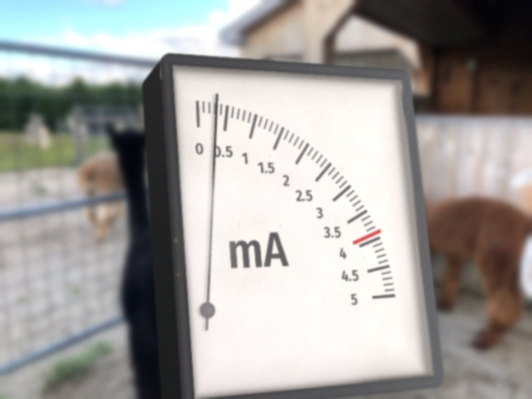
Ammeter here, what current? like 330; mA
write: 0.3; mA
